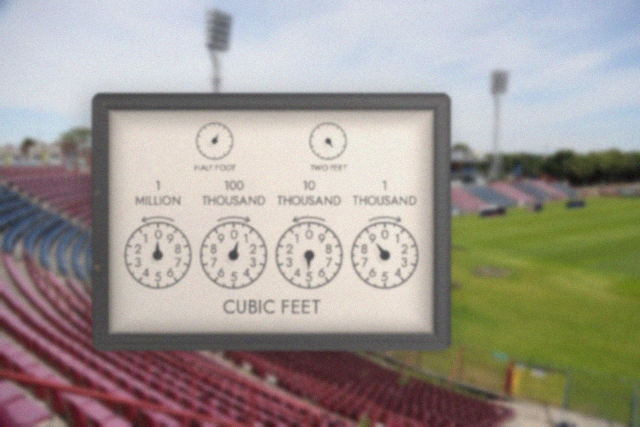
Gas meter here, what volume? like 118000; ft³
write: 4900; ft³
